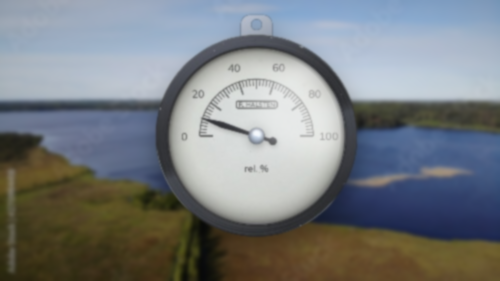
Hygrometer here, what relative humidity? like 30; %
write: 10; %
